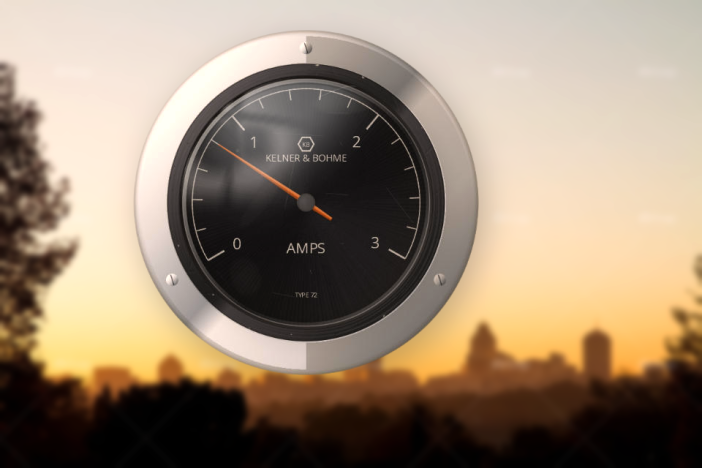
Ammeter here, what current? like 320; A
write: 0.8; A
